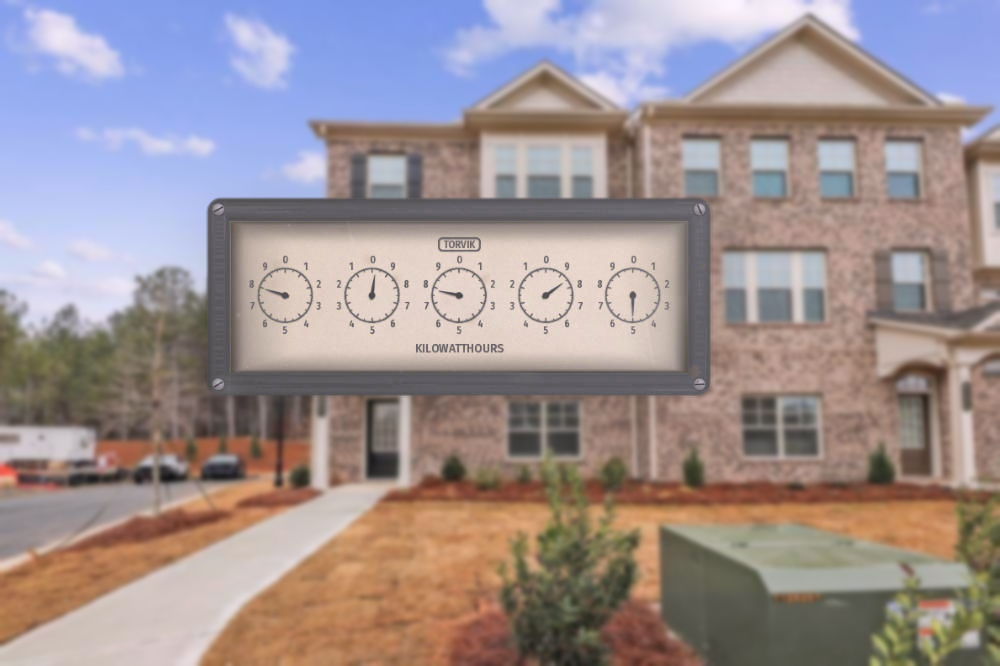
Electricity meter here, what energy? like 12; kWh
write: 79785; kWh
